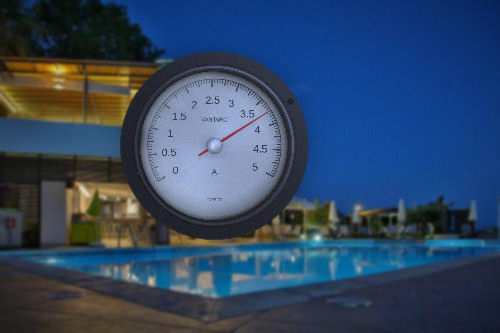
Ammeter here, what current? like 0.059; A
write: 3.75; A
